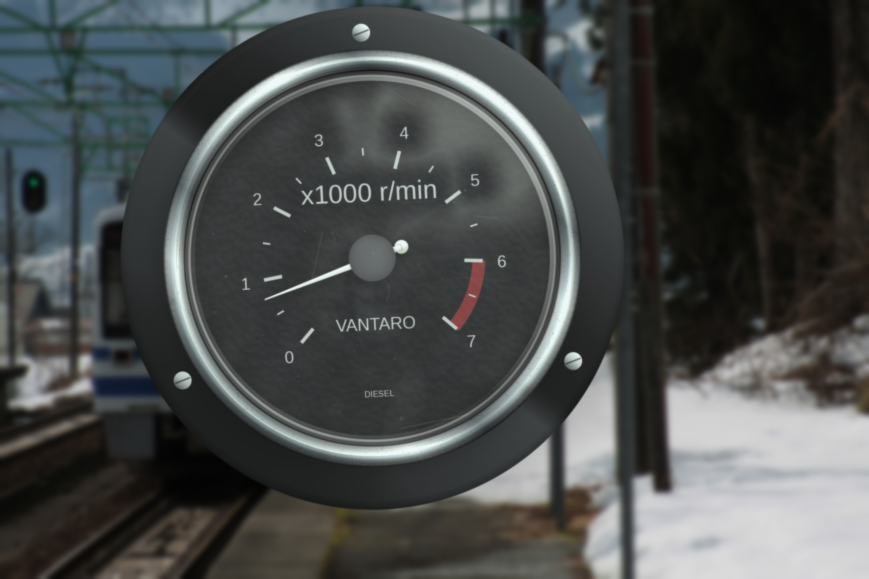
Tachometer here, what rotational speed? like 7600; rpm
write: 750; rpm
